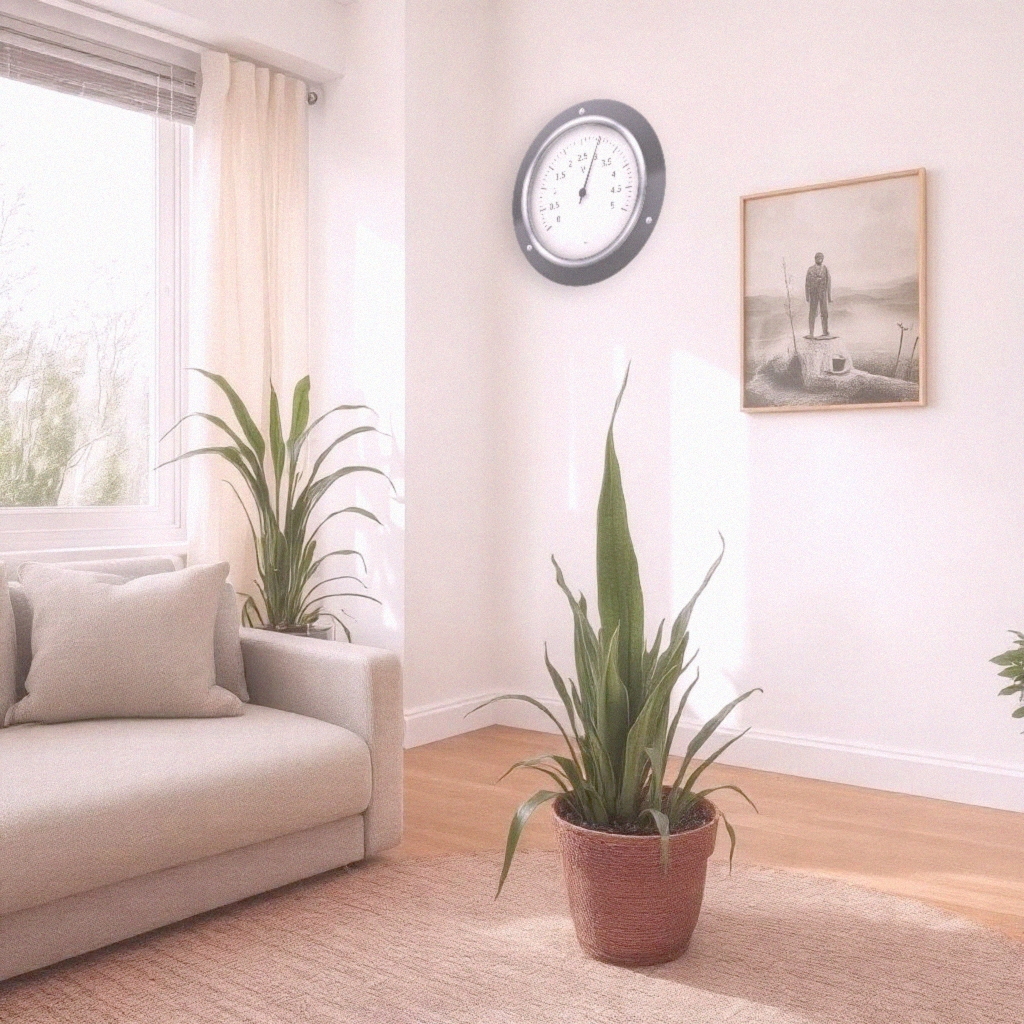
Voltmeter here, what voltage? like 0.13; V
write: 3; V
